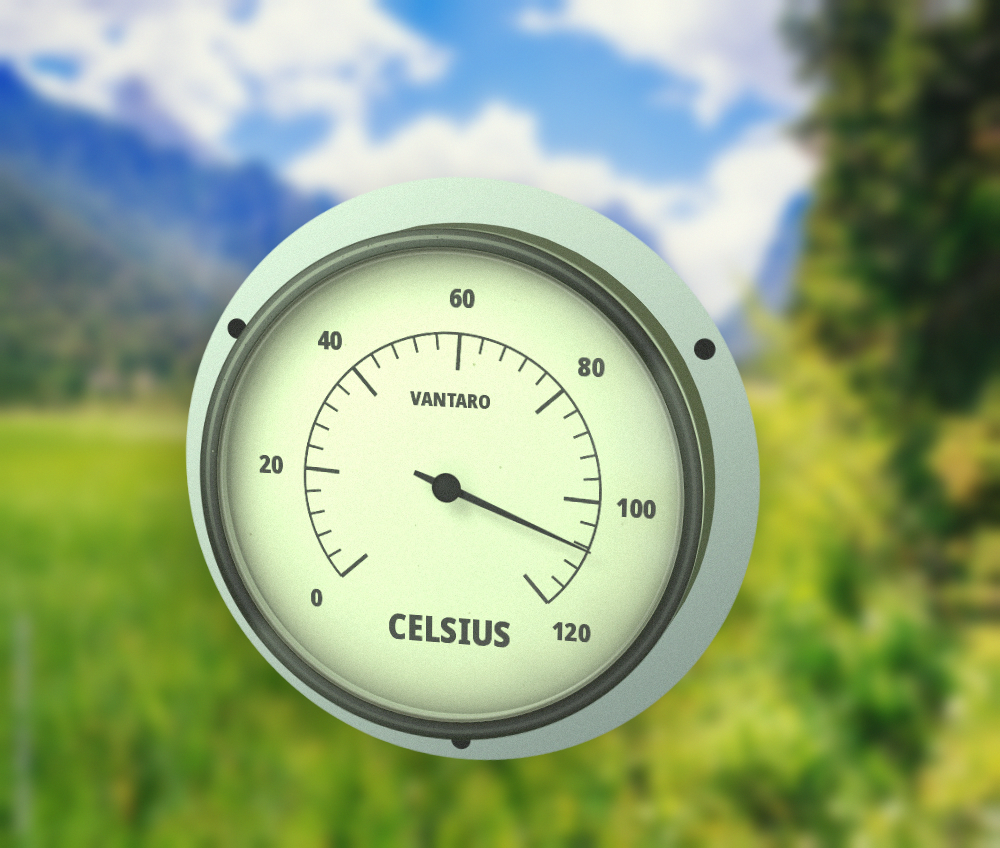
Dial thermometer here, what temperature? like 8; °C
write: 108; °C
